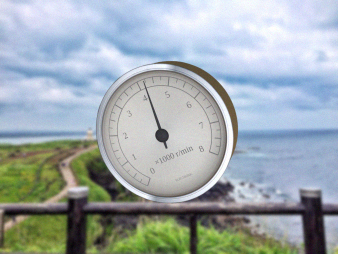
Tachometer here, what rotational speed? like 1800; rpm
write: 4250; rpm
